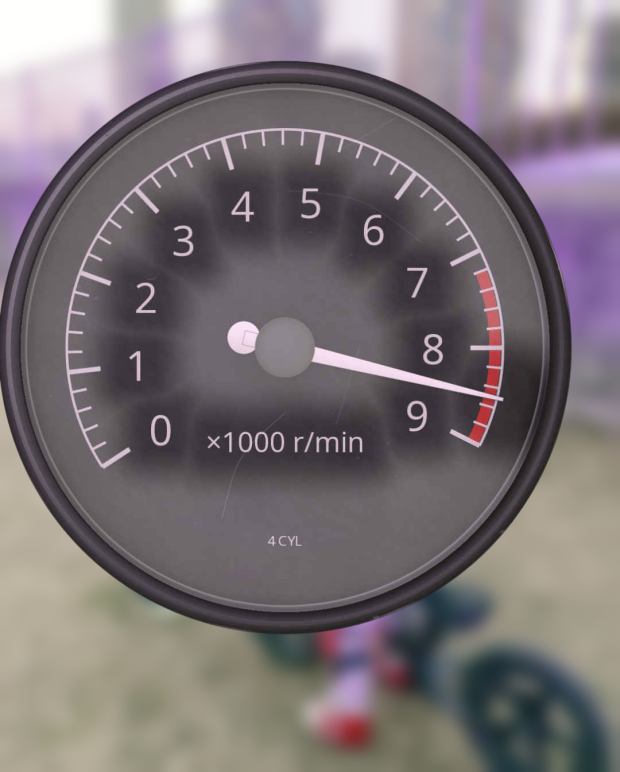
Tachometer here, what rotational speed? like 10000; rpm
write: 8500; rpm
